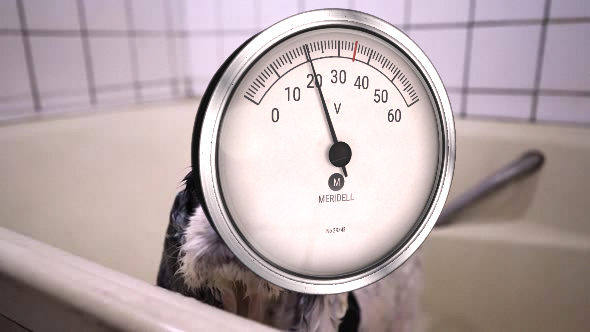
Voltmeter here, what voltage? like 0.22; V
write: 20; V
